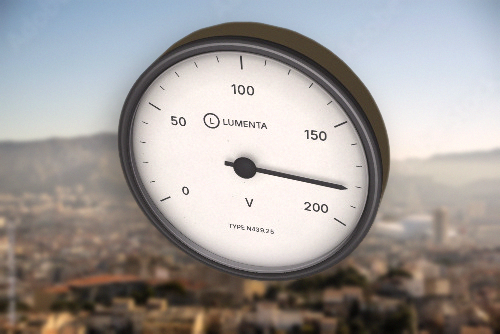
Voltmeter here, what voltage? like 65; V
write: 180; V
